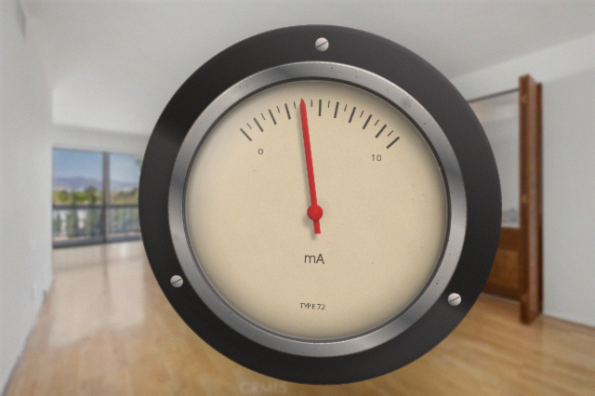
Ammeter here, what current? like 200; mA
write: 4; mA
